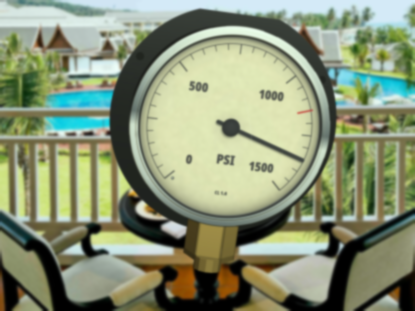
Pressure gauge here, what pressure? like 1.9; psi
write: 1350; psi
